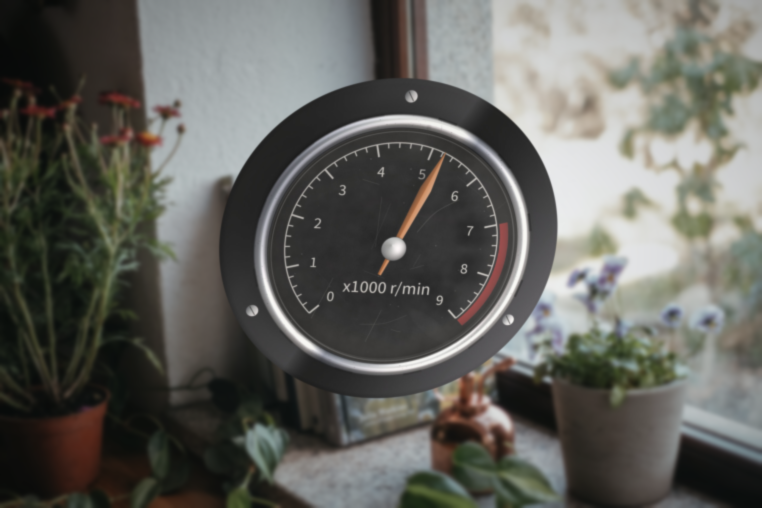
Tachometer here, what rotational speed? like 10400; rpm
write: 5200; rpm
